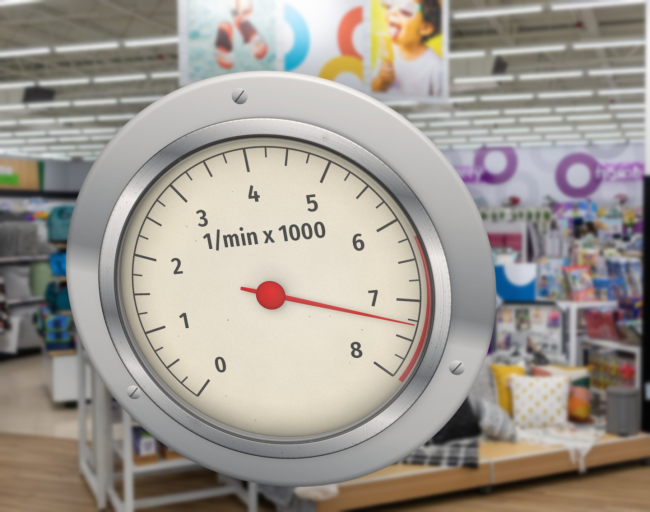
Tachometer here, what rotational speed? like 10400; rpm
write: 7250; rpm
